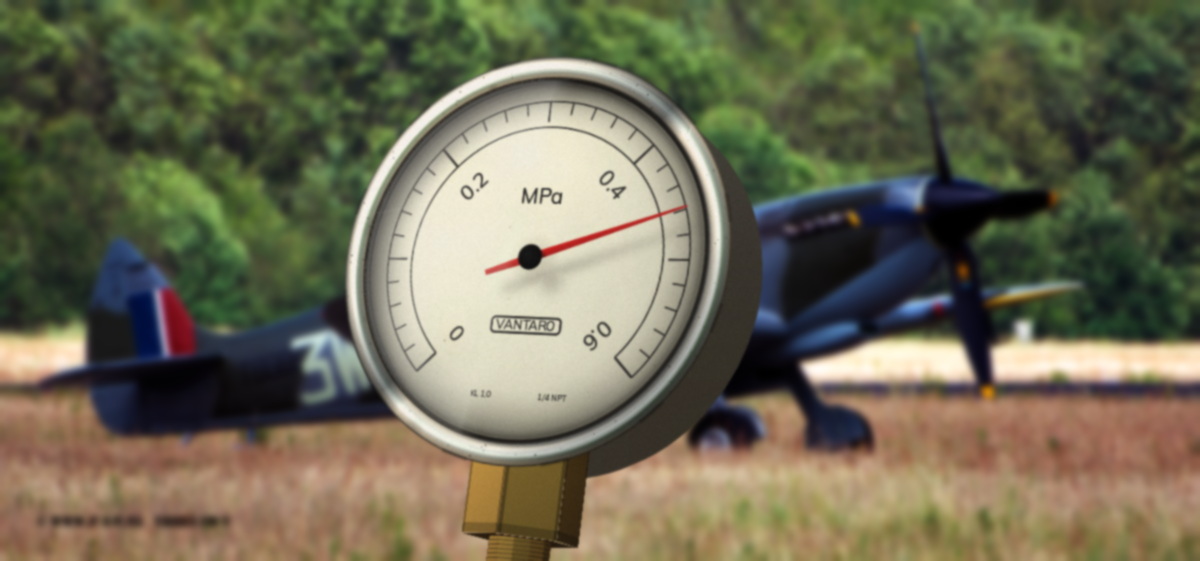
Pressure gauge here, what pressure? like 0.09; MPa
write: 0.46; MPa
